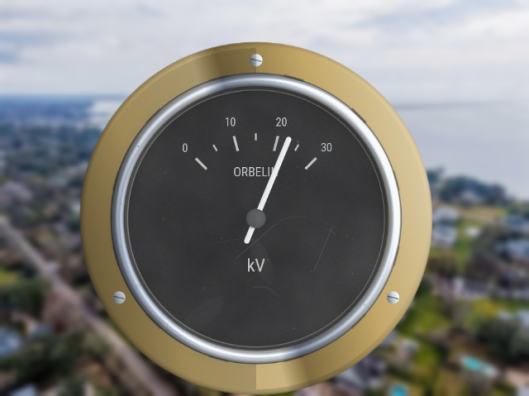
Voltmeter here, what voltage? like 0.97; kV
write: 22.5; kV
